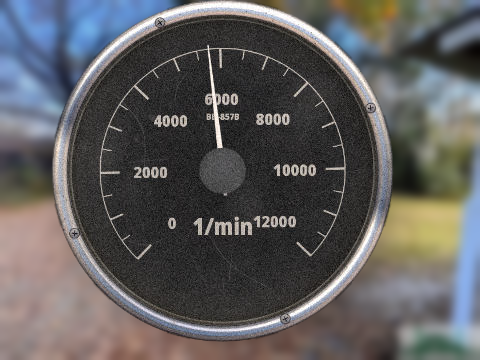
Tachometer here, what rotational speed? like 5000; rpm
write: 5750; rpm
